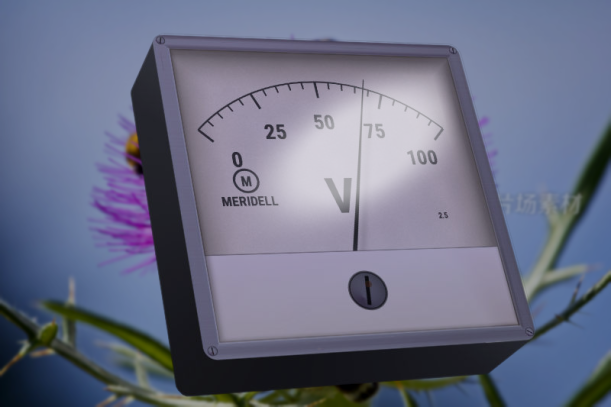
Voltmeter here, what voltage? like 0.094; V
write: 67.5; V
